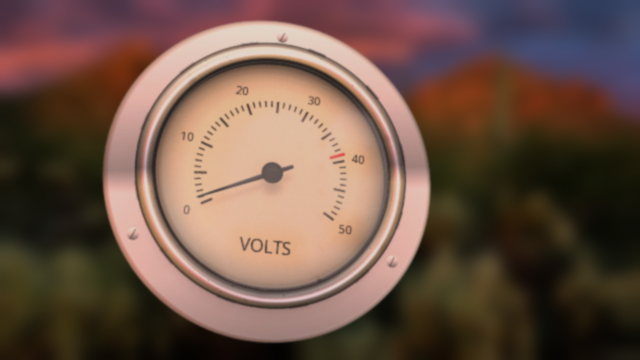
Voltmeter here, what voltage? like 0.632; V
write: 1; V
